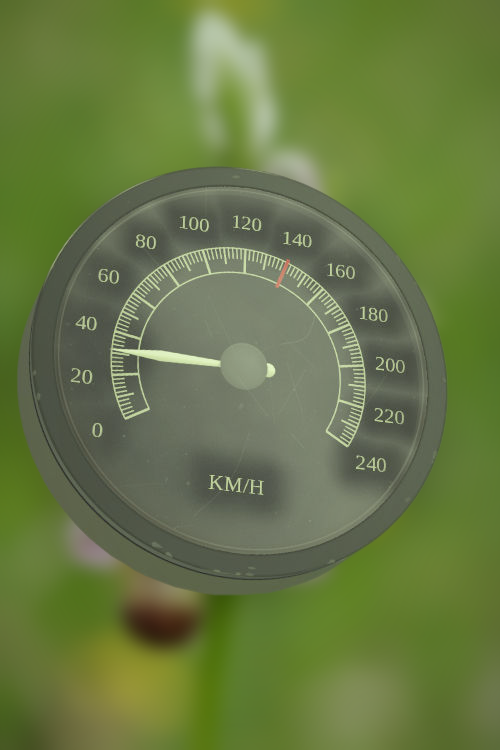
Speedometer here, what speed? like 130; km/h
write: 30; km/h
